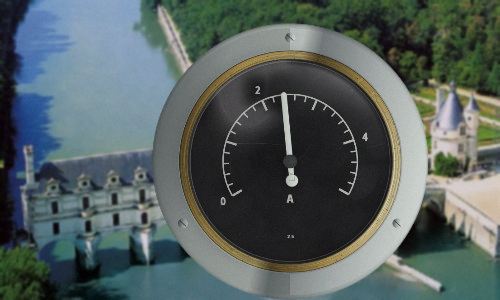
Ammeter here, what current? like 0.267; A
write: 2.4; A
